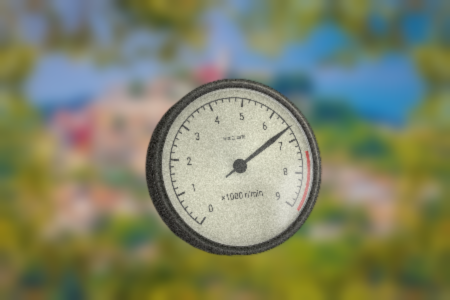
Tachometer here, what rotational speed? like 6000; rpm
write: 6600; rpm
